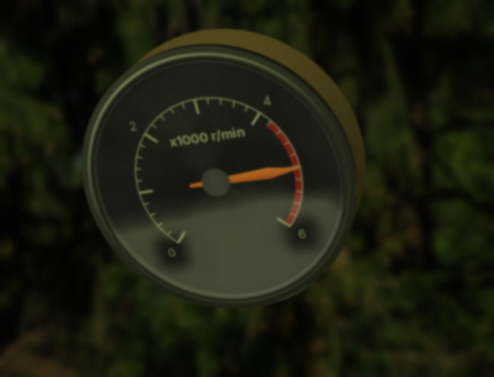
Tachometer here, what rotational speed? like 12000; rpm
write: 5000; rpm
